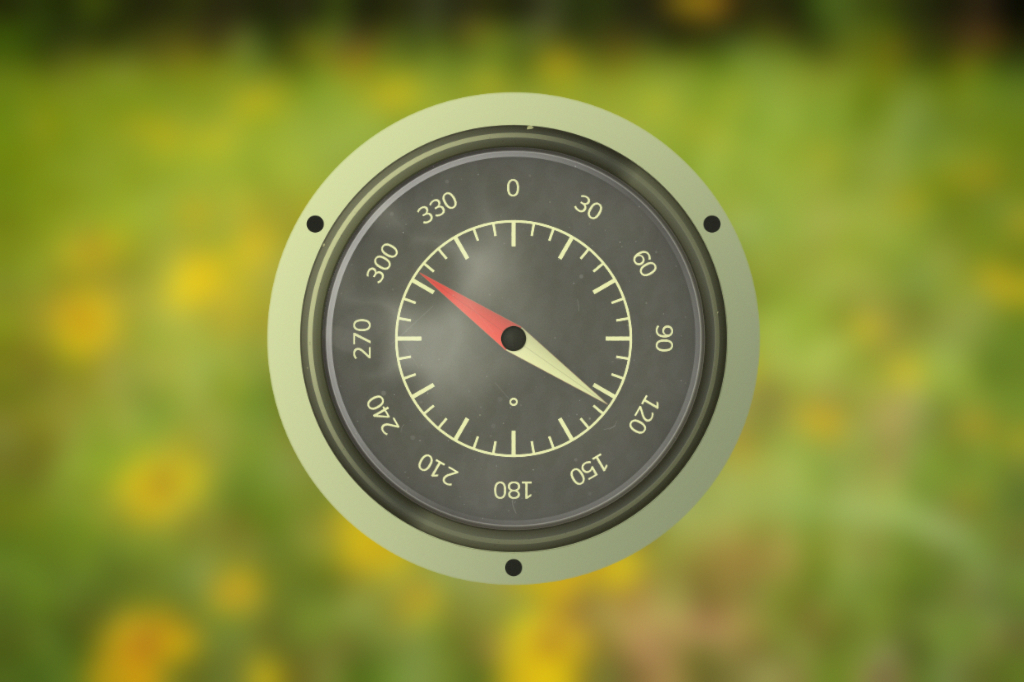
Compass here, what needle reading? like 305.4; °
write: 305; °
